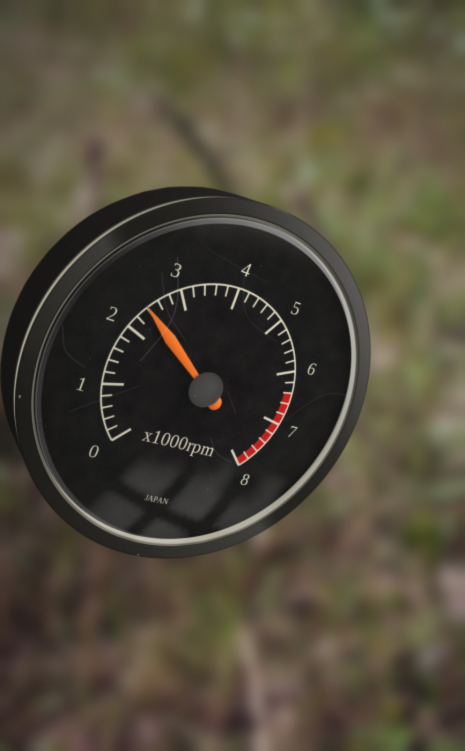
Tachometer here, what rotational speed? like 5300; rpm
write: 2400; rpm
